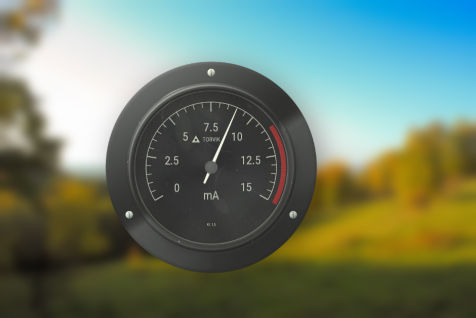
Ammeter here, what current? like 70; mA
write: 9; mA
